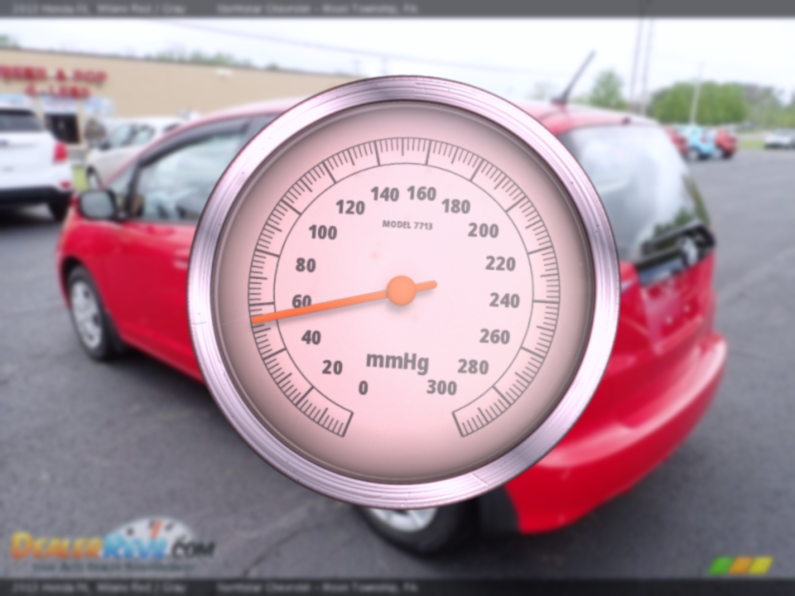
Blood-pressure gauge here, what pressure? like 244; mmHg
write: 54; mmHg
